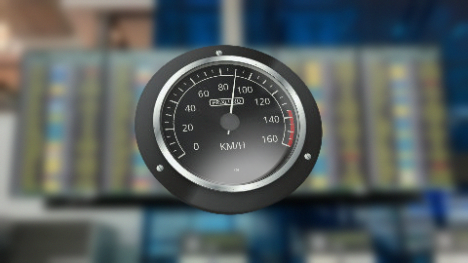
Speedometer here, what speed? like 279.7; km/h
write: 90; km/h
